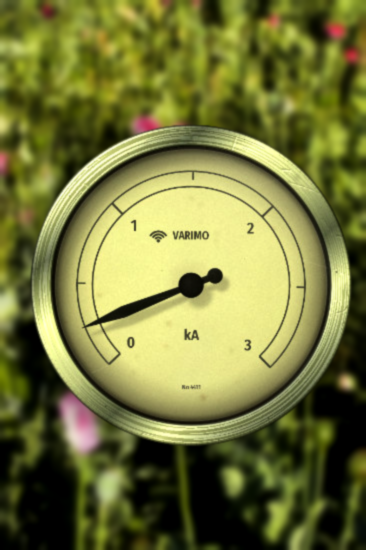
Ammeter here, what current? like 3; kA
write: 0.25; kA
